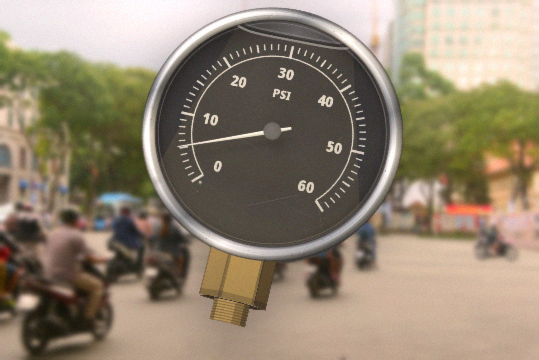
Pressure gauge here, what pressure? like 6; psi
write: 5; psi
